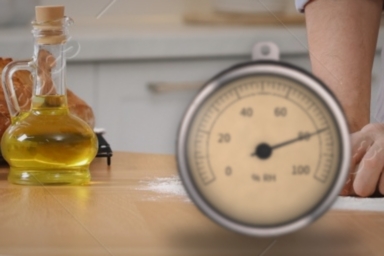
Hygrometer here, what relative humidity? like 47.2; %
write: 80; %
